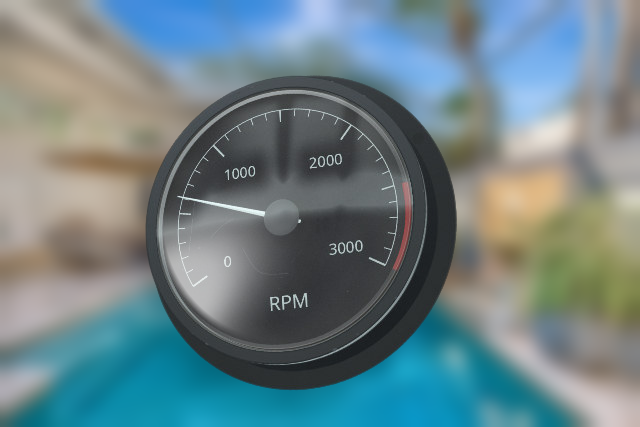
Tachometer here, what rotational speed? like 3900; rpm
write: 600; rpm
